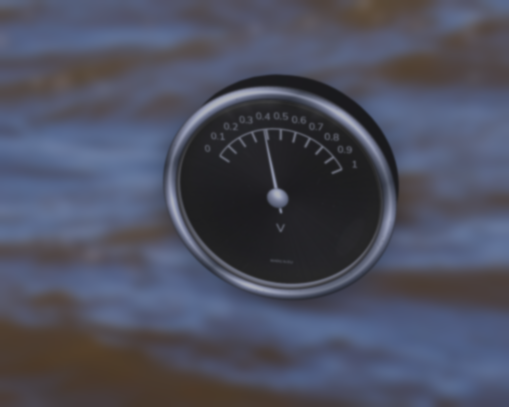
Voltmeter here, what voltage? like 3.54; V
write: 0.4; V
